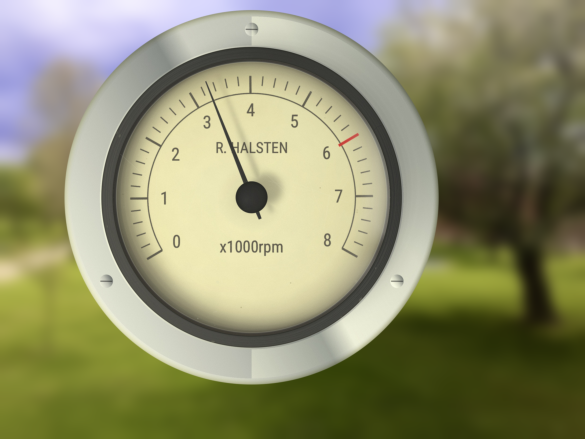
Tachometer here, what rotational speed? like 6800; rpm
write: 3300; rpm
